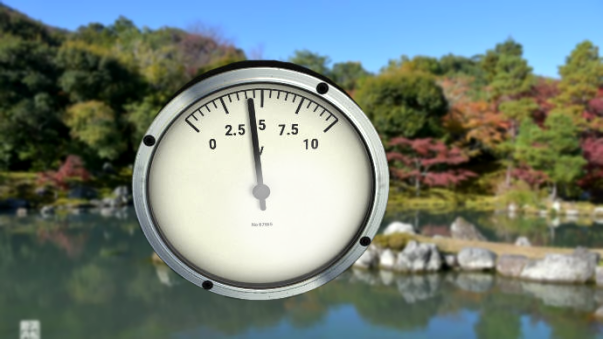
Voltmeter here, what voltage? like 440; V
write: 4.25; V
